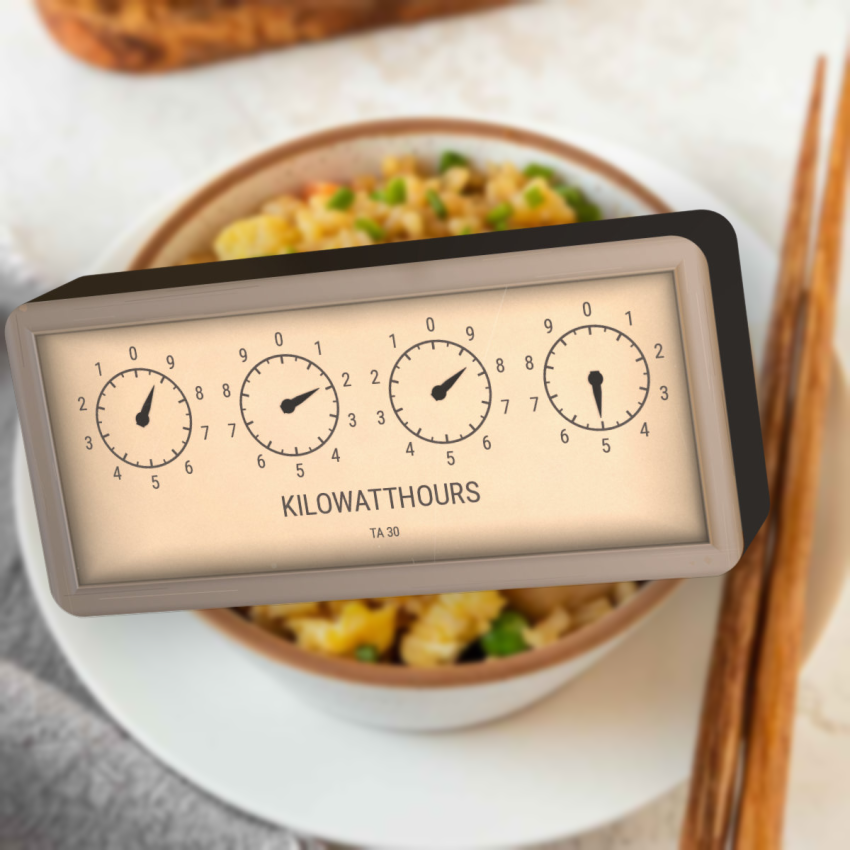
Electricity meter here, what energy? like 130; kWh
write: 9185; kWh
